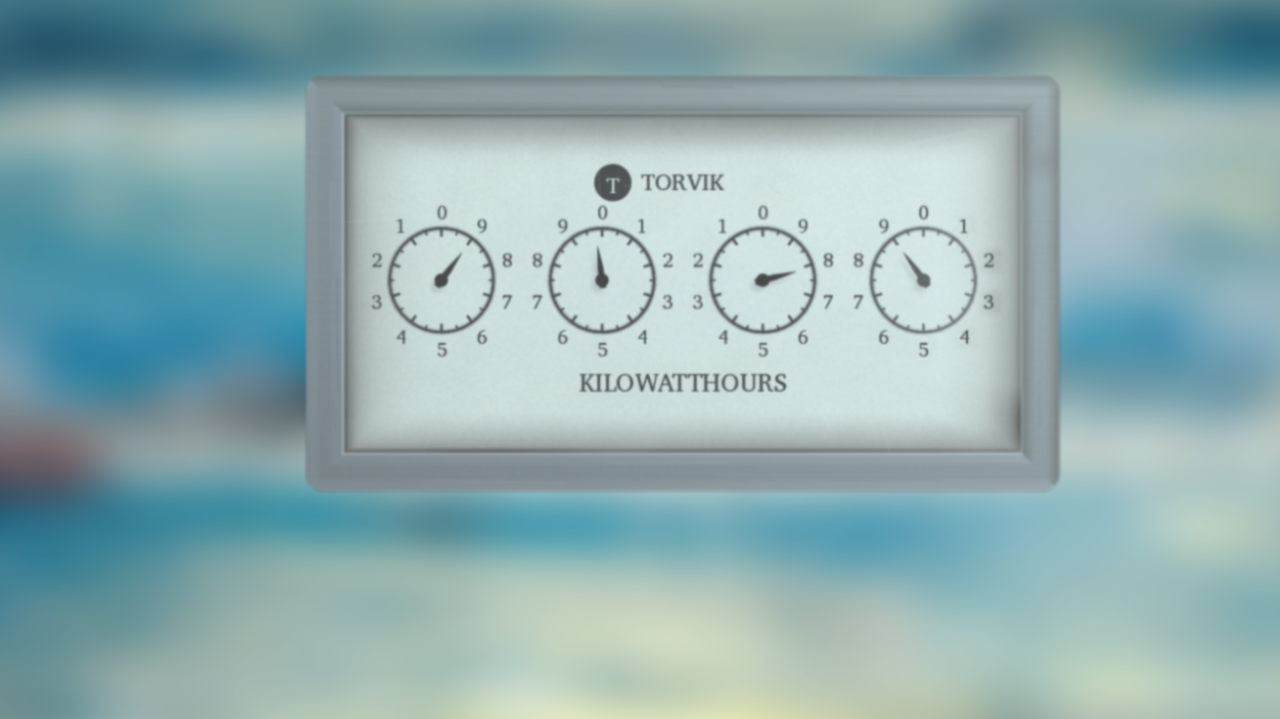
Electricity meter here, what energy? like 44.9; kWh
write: 8979; kWh
